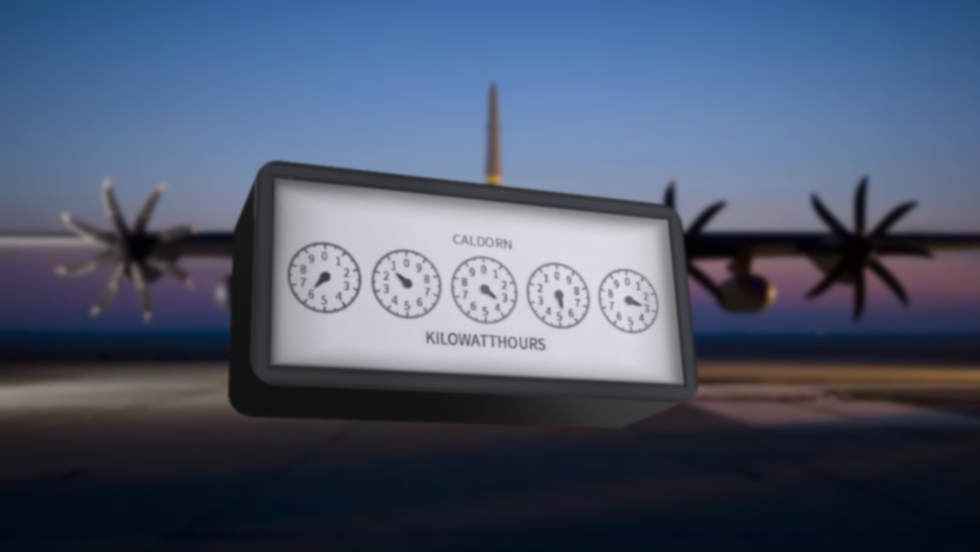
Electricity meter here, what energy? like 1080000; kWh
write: 61353; kWh
